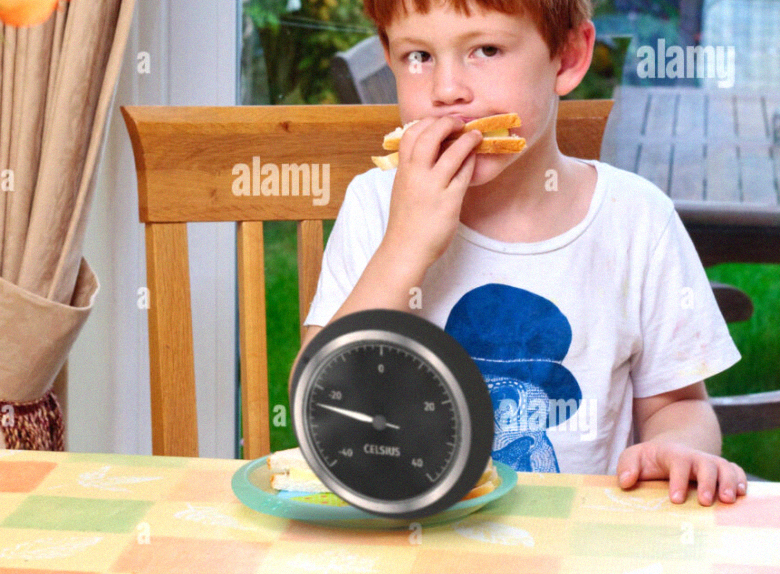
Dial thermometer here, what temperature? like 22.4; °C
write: -24; °C
